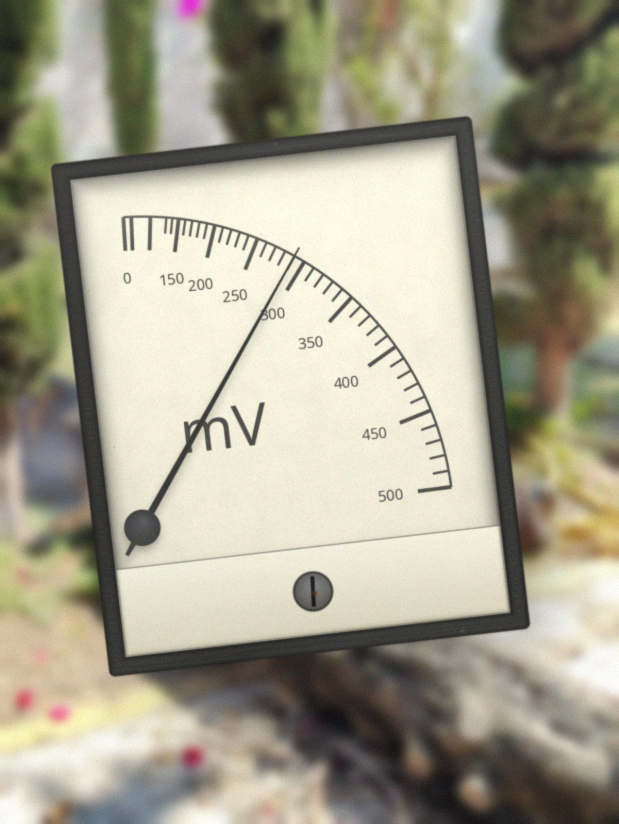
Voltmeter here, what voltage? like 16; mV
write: 290; mV
